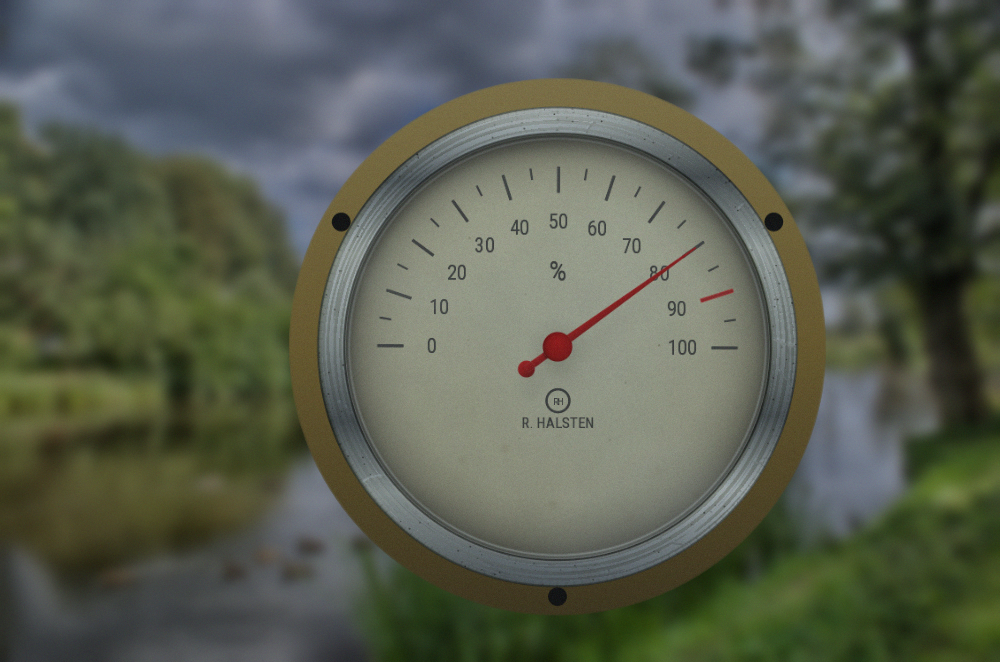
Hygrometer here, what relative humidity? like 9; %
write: 80; %
